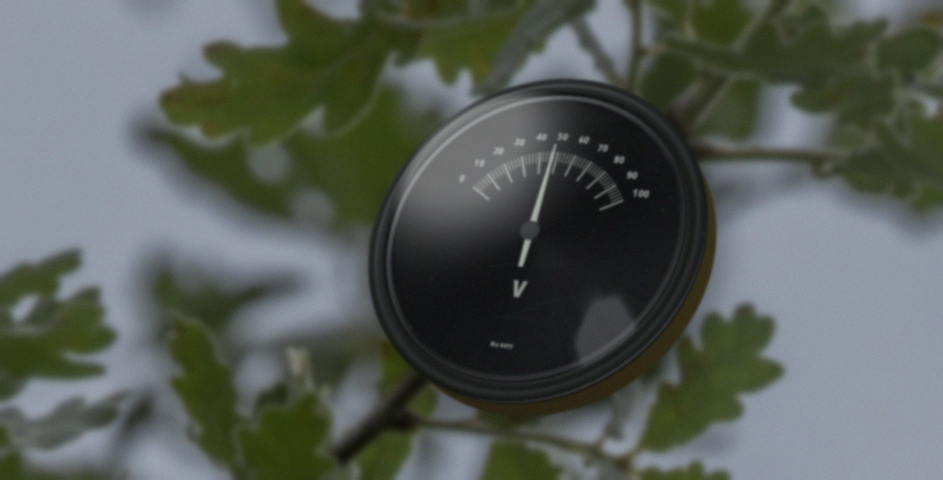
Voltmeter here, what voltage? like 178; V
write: 50; V
